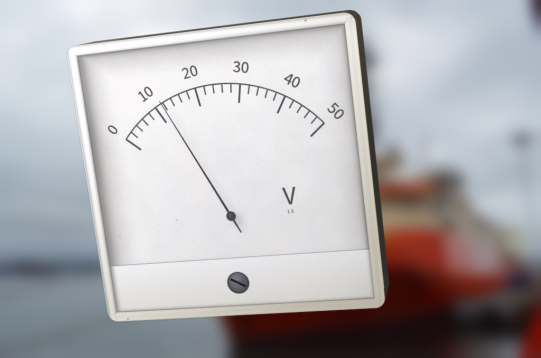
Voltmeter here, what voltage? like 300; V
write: 12; V
